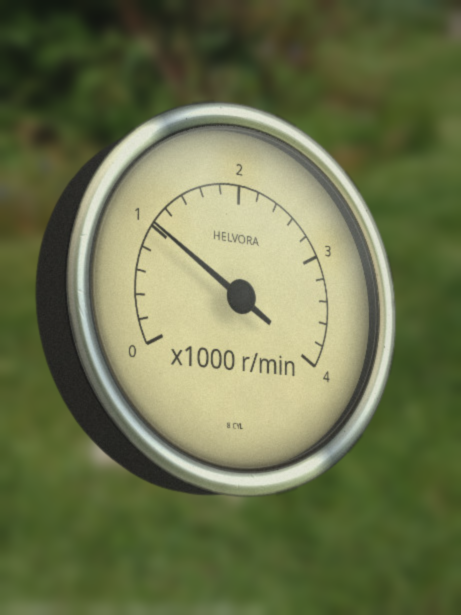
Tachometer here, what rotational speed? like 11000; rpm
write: 1000; rpm
